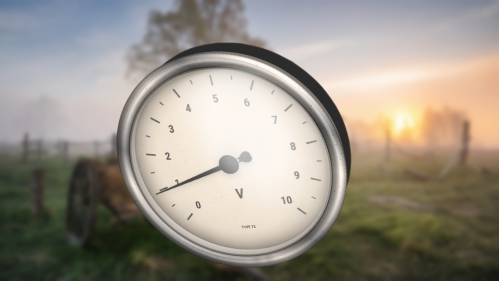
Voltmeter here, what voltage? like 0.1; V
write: 1; V
